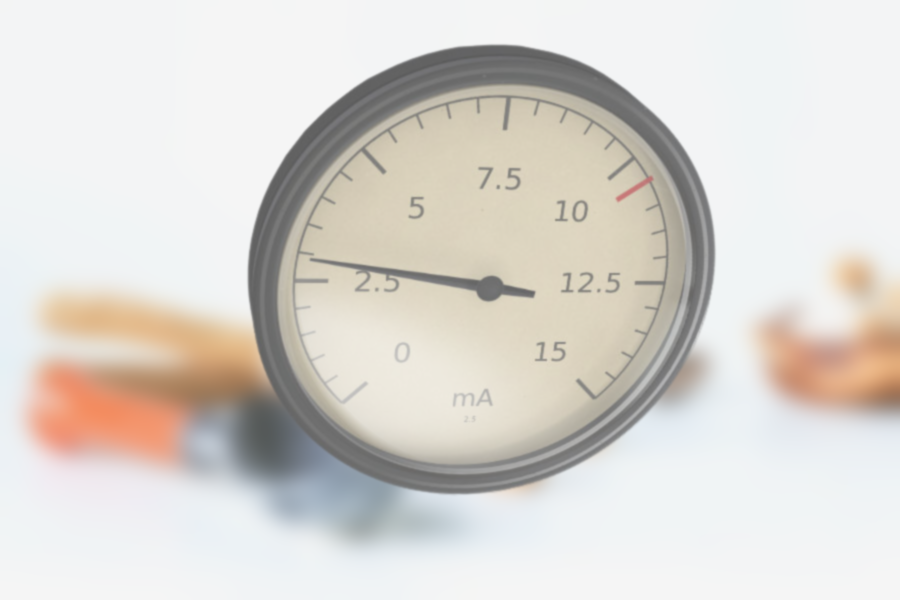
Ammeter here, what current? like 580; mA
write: 3; mA
